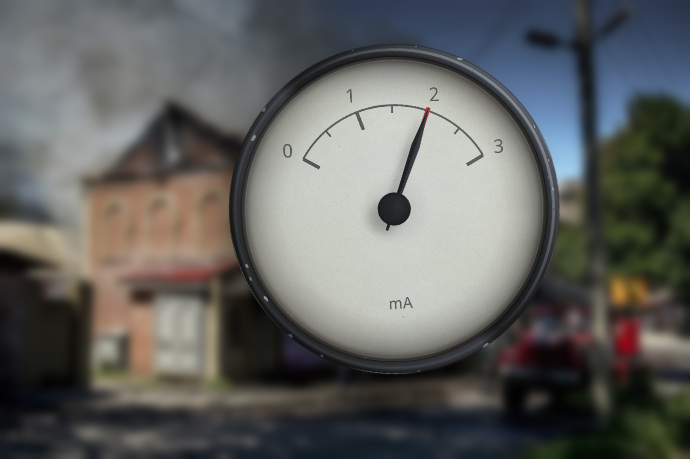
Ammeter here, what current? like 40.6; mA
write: 2; mA
